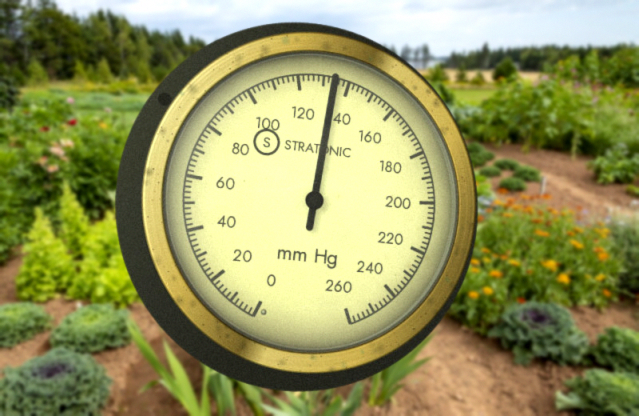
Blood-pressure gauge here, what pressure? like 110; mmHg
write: 134; mmHg
